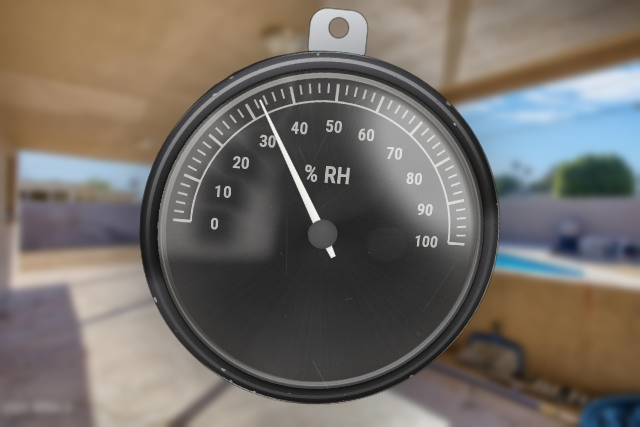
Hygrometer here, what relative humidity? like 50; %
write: 33; %
